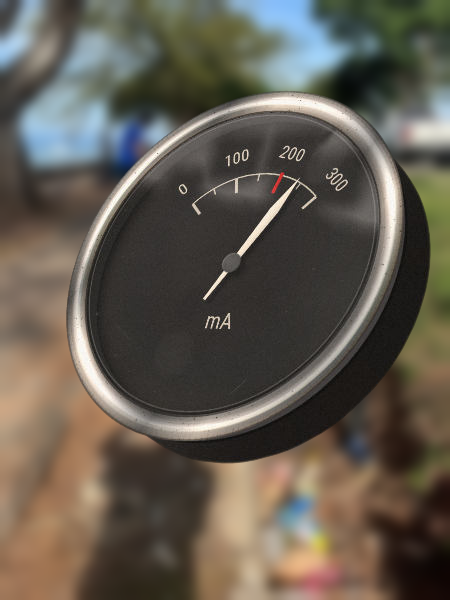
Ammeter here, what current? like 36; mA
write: 250; mA
